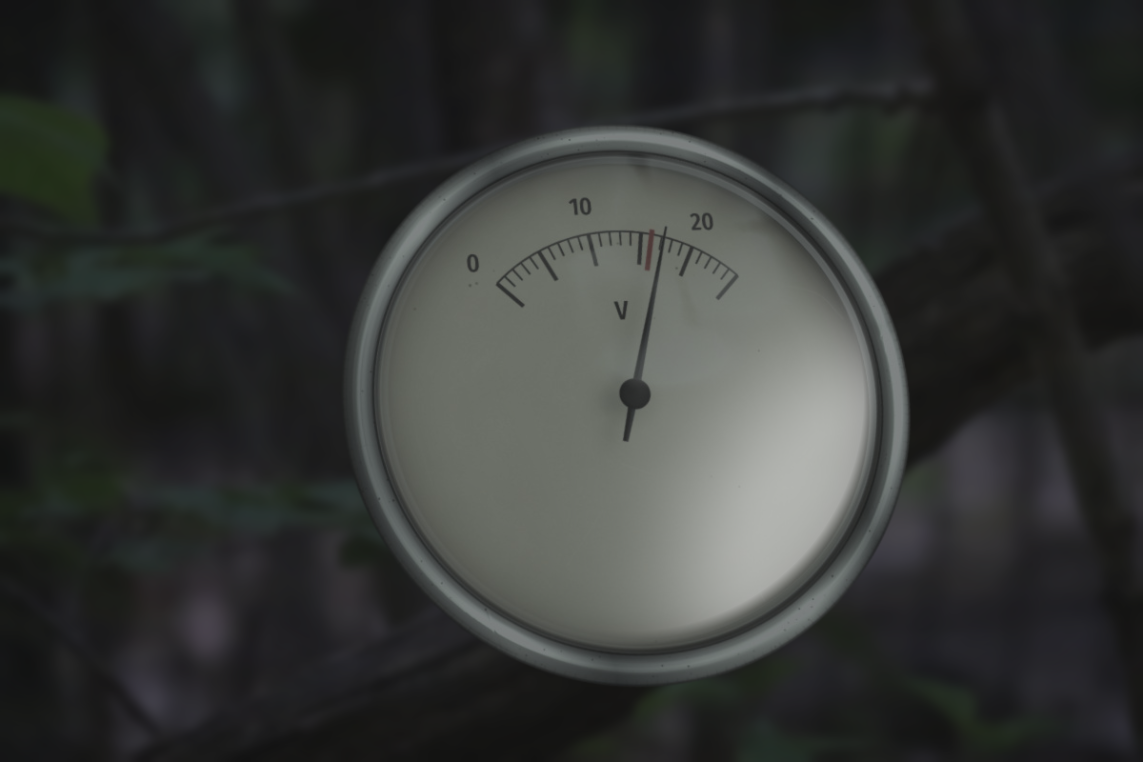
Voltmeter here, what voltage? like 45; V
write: 17; V
